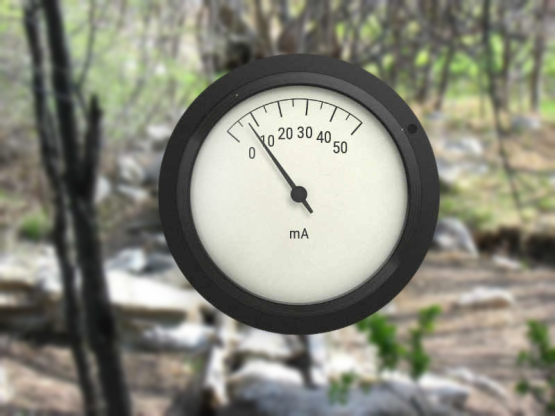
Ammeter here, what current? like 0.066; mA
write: 7.5; mA
